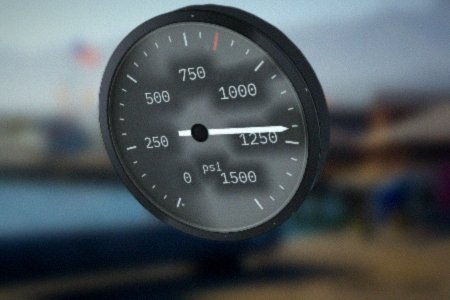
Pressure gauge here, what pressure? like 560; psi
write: 1200; psi
